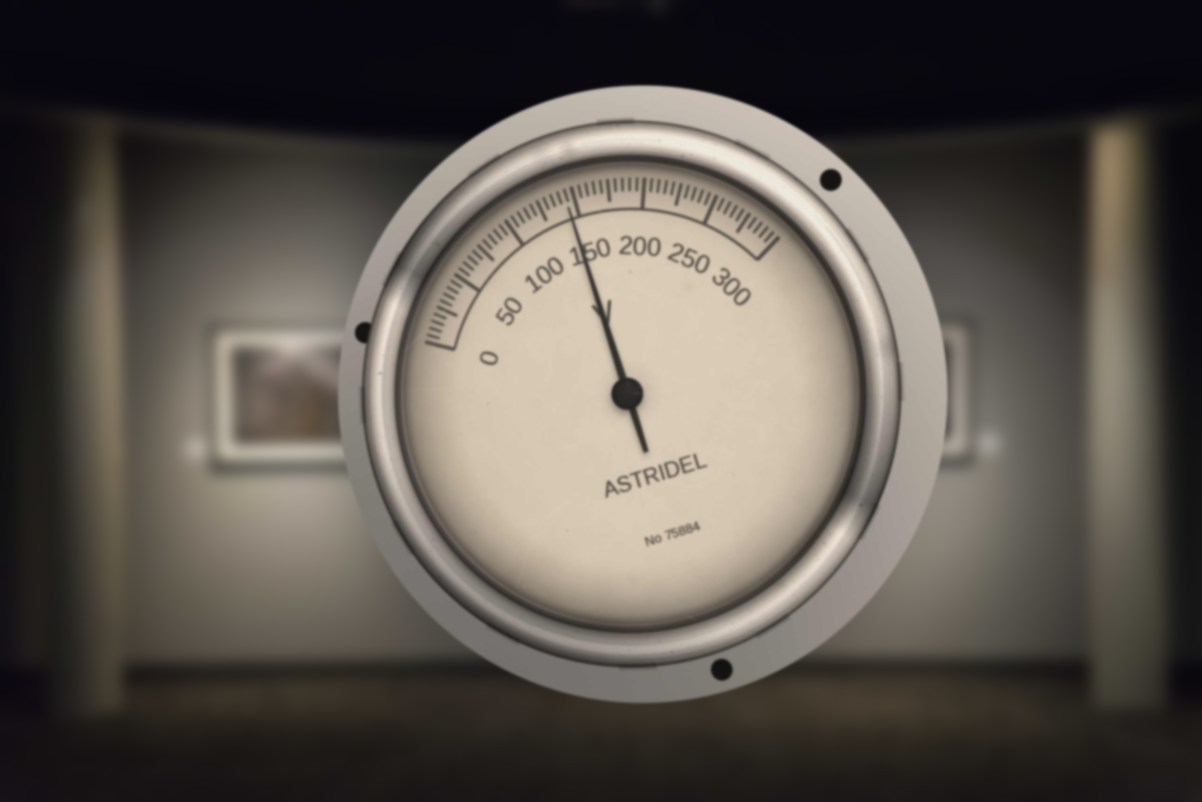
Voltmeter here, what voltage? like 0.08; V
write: 145; V
